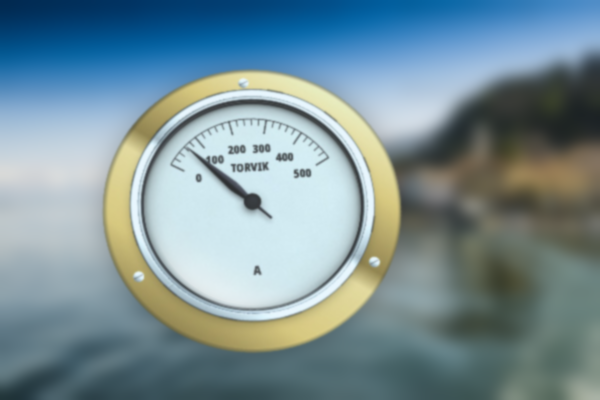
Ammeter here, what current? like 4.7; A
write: 60; A
